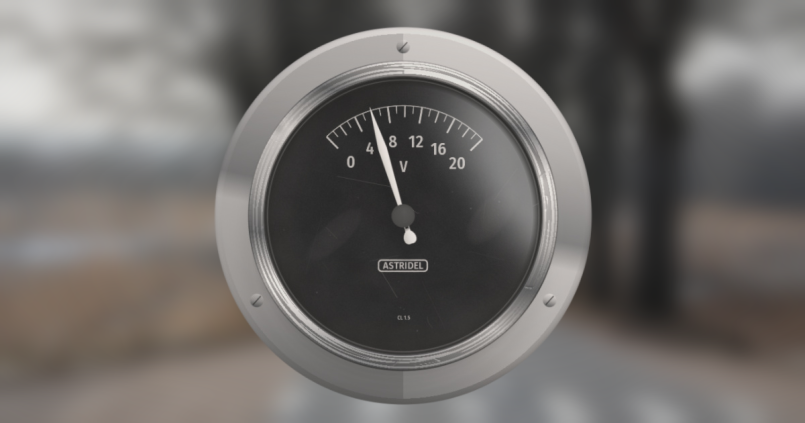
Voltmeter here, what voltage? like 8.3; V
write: 6; V
